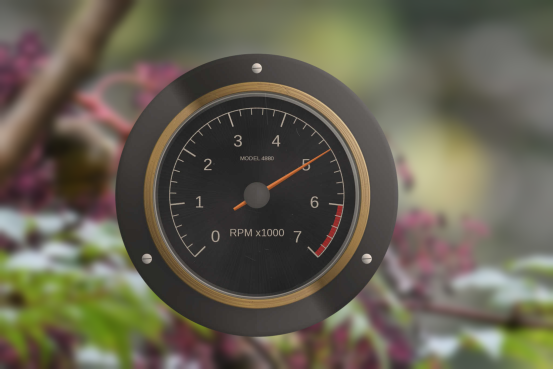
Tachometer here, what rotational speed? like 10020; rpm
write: 5000; rpm
